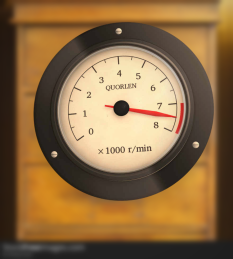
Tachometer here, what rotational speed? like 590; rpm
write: 7500; rpm
